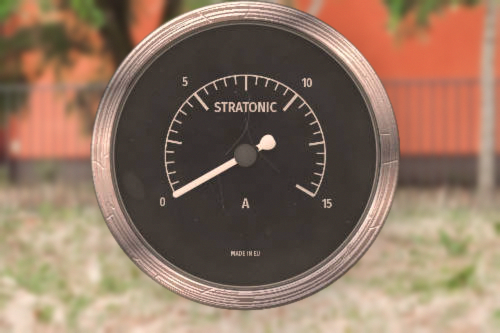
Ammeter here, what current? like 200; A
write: 0; A
